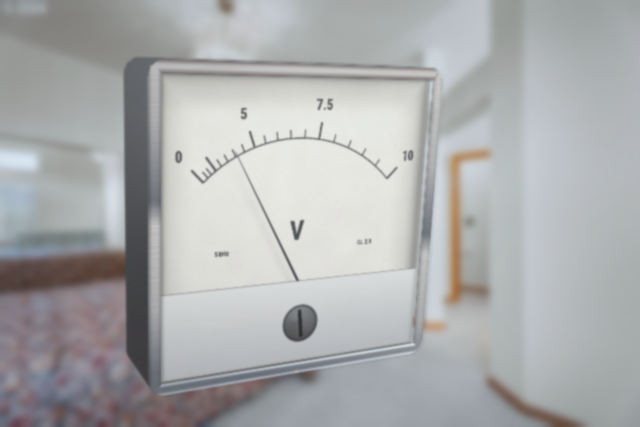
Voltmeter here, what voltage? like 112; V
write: 4; V
